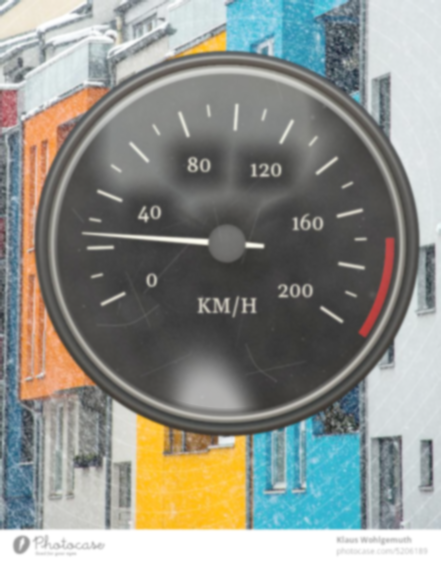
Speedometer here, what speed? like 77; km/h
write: 25; km/h
